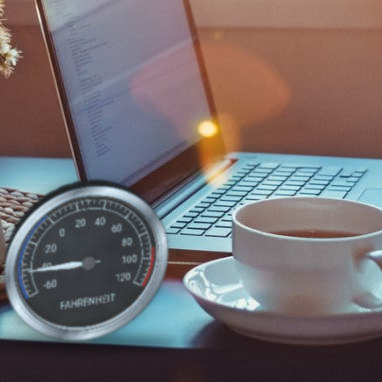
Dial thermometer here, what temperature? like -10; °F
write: -40; °F
